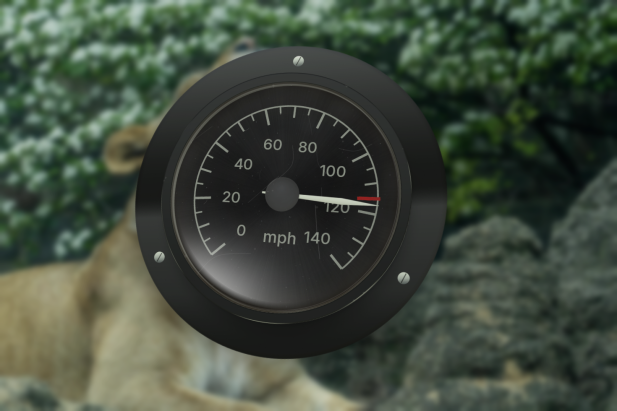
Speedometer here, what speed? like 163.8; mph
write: 117.5; mph
